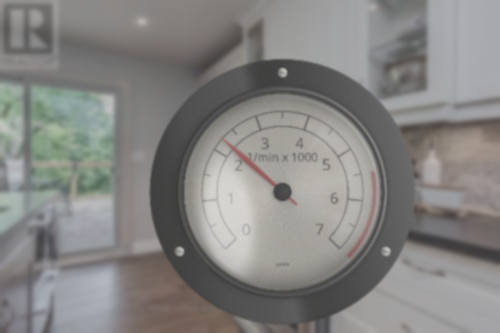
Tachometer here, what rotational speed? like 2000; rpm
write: 2250; rpm
